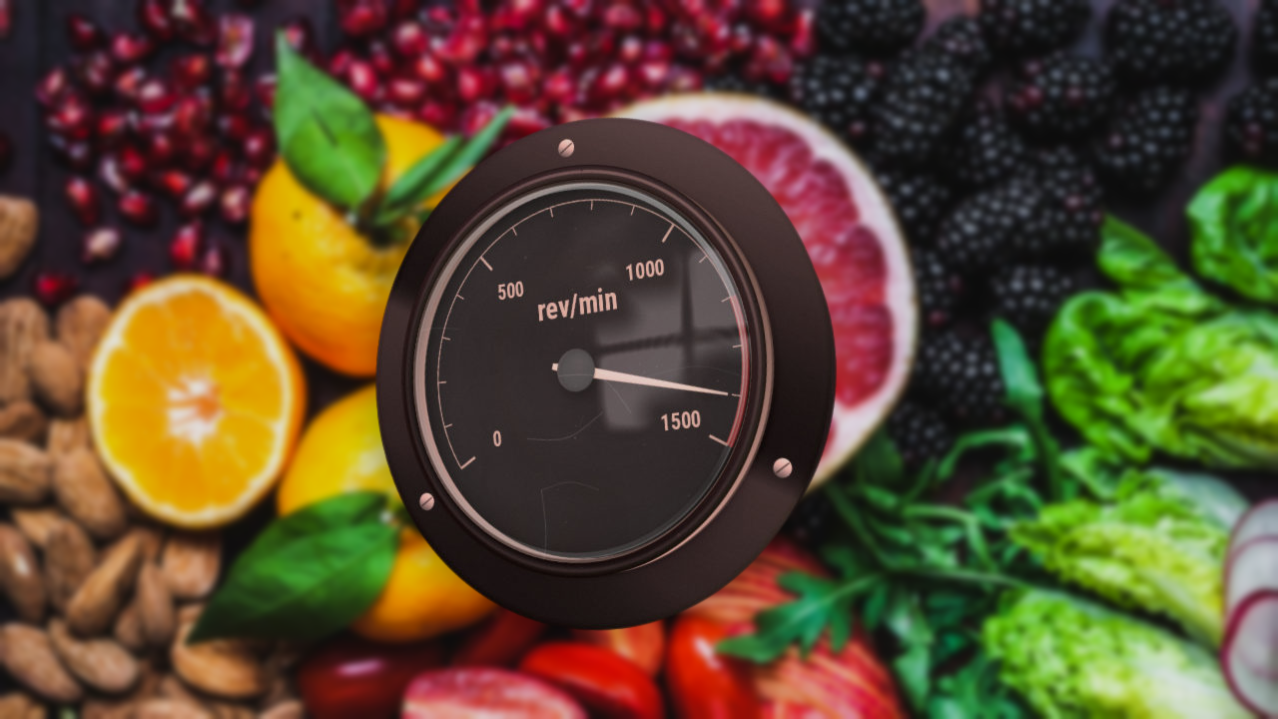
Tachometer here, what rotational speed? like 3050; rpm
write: 1400; rpm
